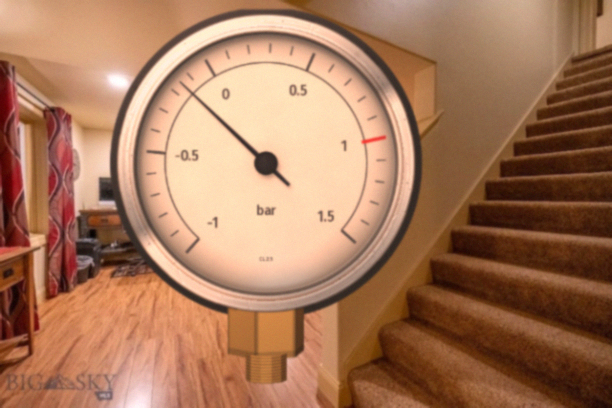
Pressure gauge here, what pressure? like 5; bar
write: -0.15; bar
